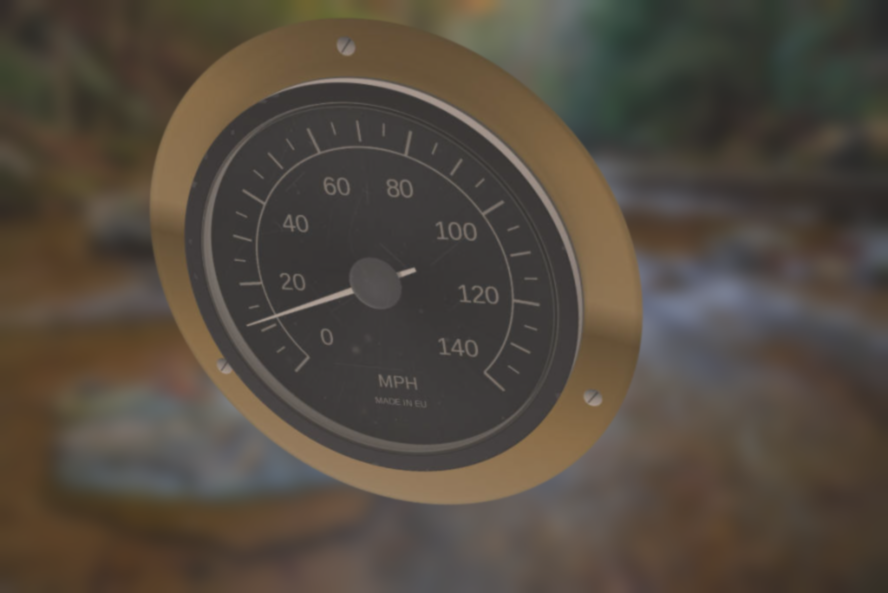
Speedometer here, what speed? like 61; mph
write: 12.5; mph
